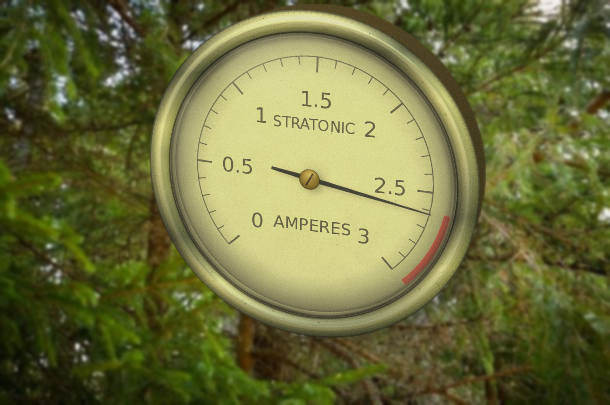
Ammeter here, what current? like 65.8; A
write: 2.6; A
